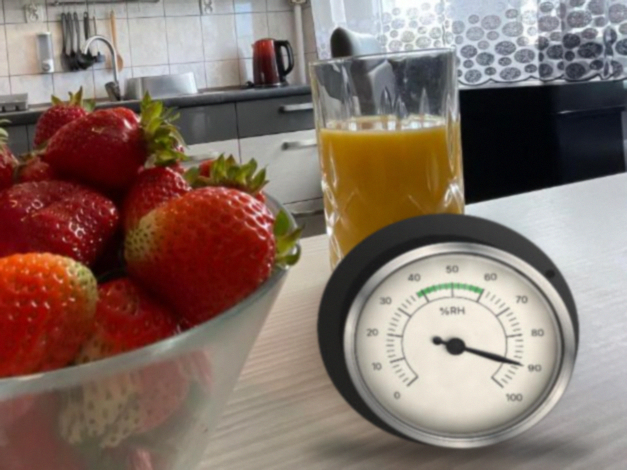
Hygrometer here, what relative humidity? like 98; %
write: 90; %
